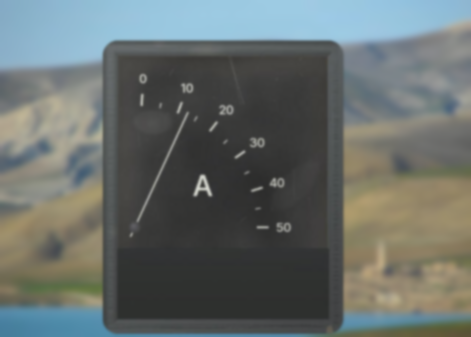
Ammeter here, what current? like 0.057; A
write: 12.5; A
